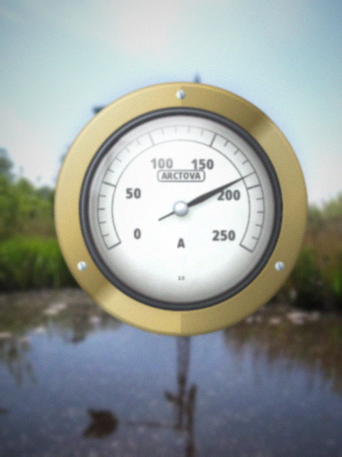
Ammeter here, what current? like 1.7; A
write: 190; A
